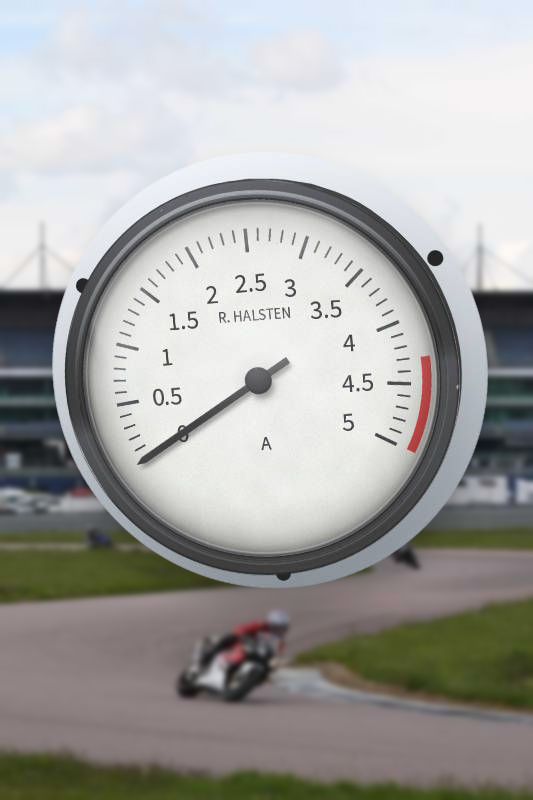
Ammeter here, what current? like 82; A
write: 0; A
